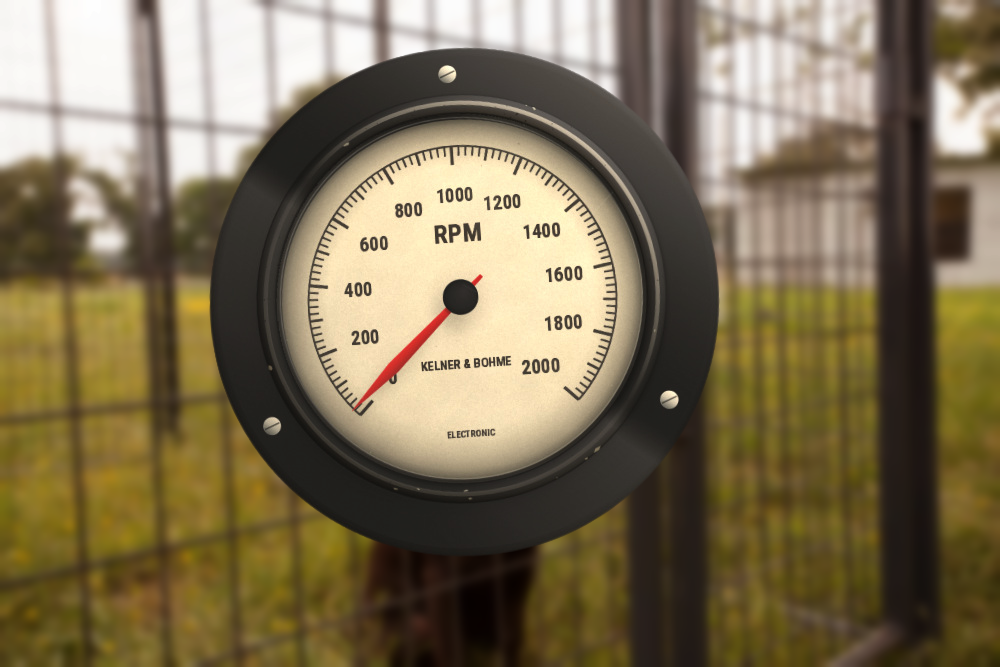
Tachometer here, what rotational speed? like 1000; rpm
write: 20; rpm
